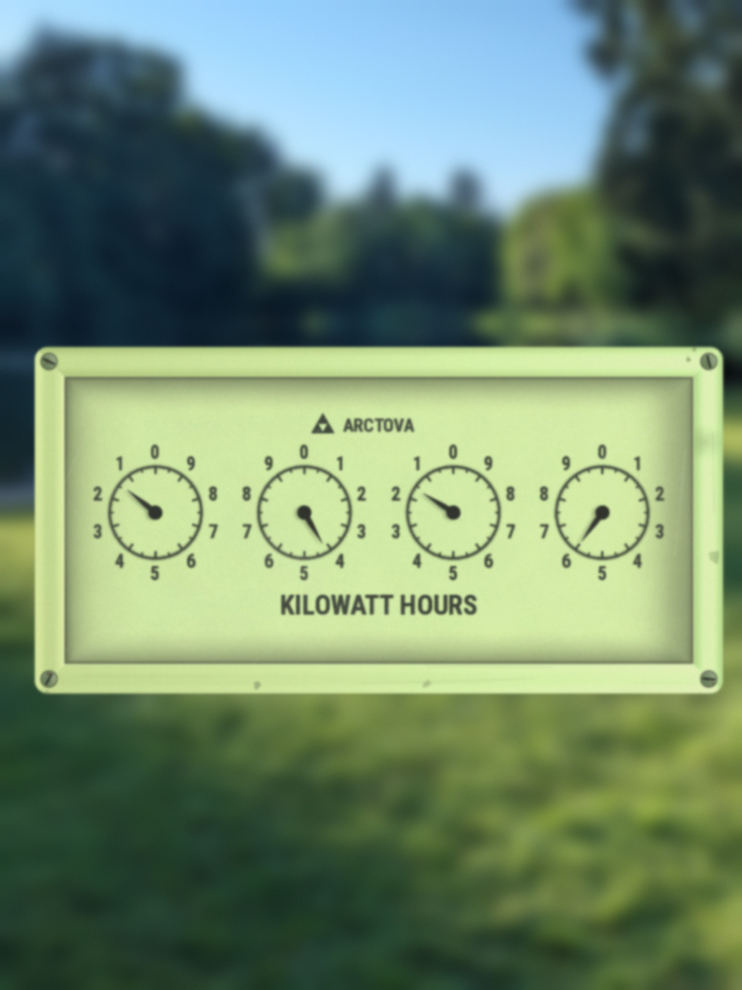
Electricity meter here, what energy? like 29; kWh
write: 1416; kWh
